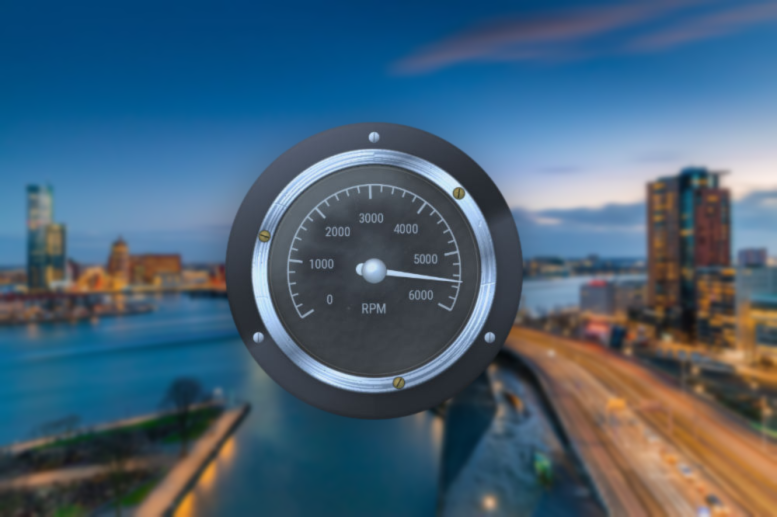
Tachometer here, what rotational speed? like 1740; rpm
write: 5500; rpm
